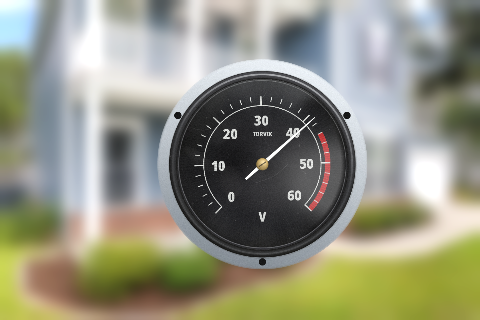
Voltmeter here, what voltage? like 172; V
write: 41; V
